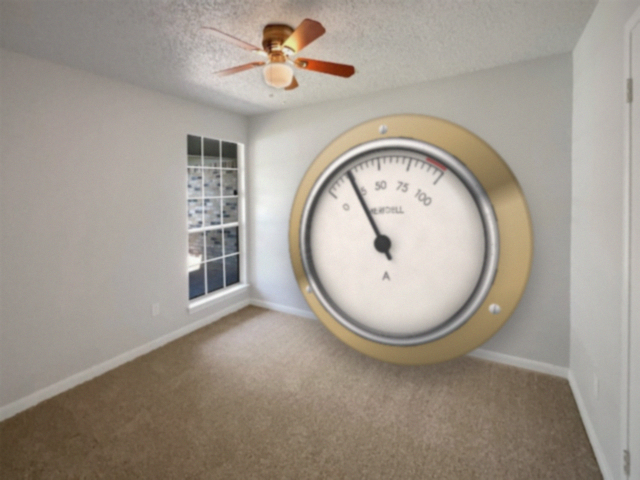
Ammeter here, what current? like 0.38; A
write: 25; A
